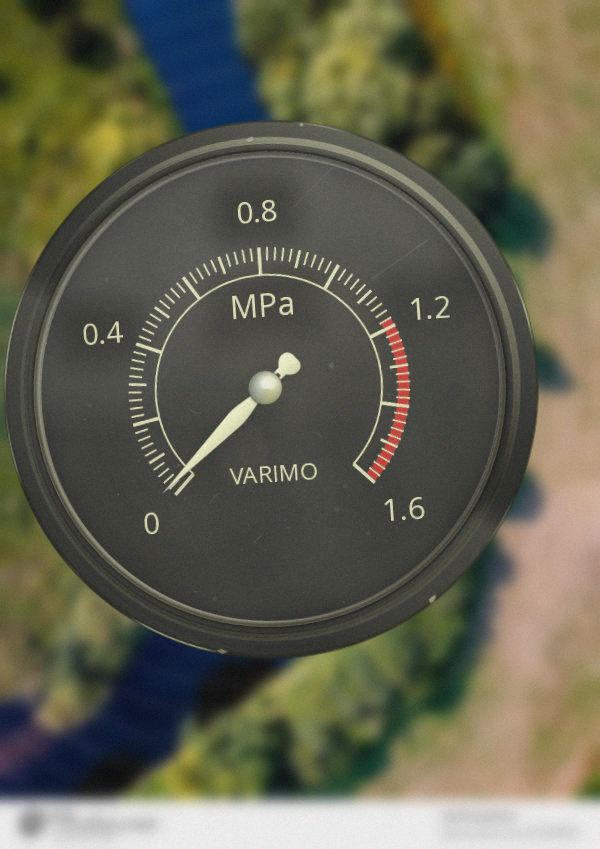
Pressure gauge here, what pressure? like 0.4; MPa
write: 0.02; MPa
